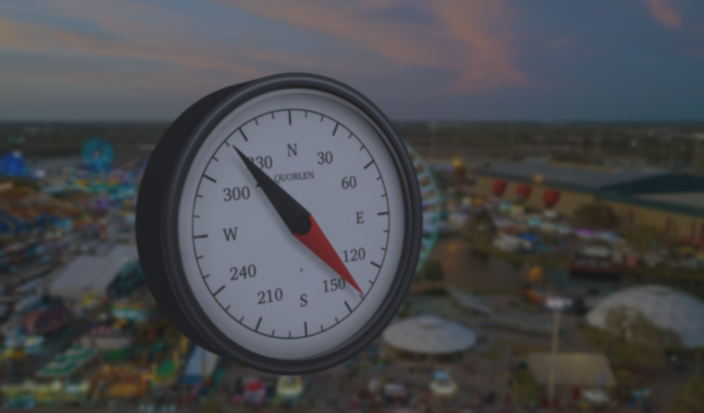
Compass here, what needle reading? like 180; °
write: 140; °
